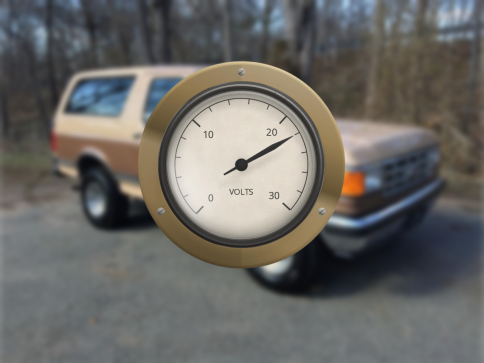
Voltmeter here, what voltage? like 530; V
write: 22; V
